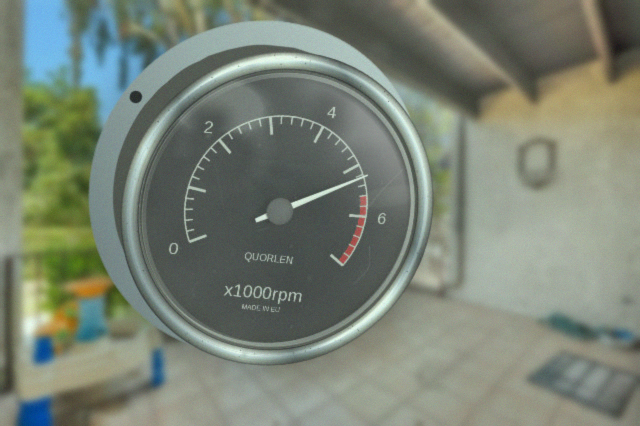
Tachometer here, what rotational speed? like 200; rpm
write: 5200; rpm
